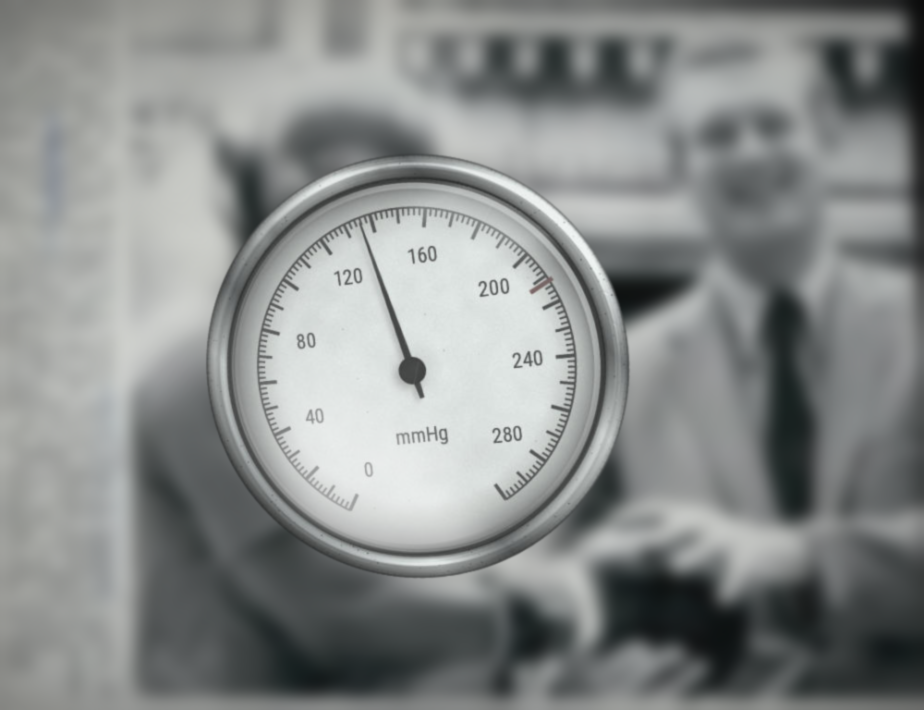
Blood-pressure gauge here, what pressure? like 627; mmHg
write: 136; mmHg
